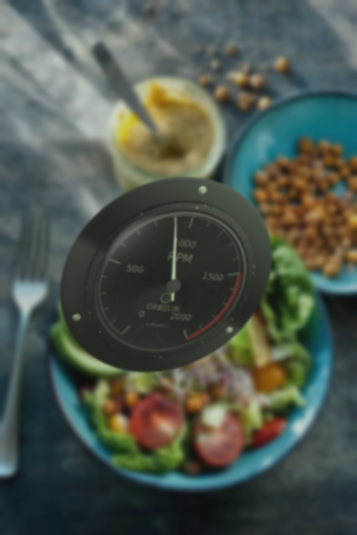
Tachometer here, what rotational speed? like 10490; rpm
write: 900; rpm
